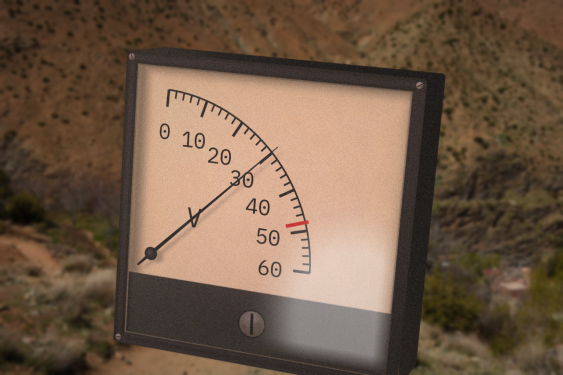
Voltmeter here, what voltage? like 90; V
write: 30; V
